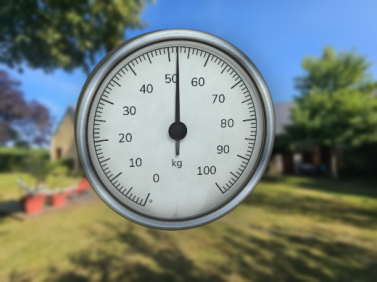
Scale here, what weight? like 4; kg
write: 52; kg
